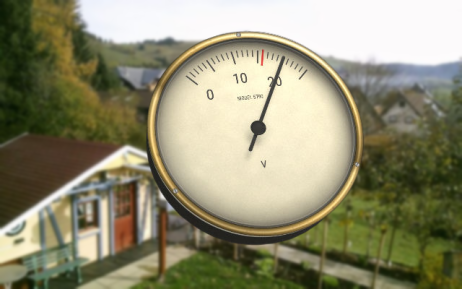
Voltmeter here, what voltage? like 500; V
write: 20; V
